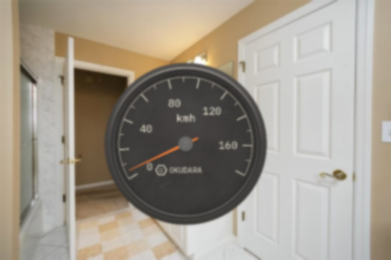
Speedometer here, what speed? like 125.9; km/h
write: 5; km/h
